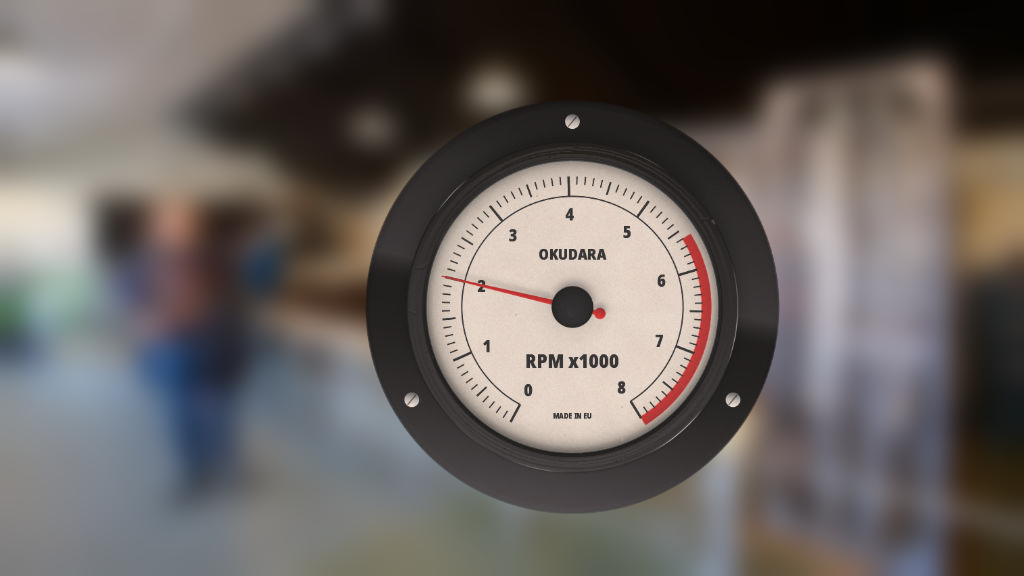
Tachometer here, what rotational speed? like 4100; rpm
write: 2000; rpm
